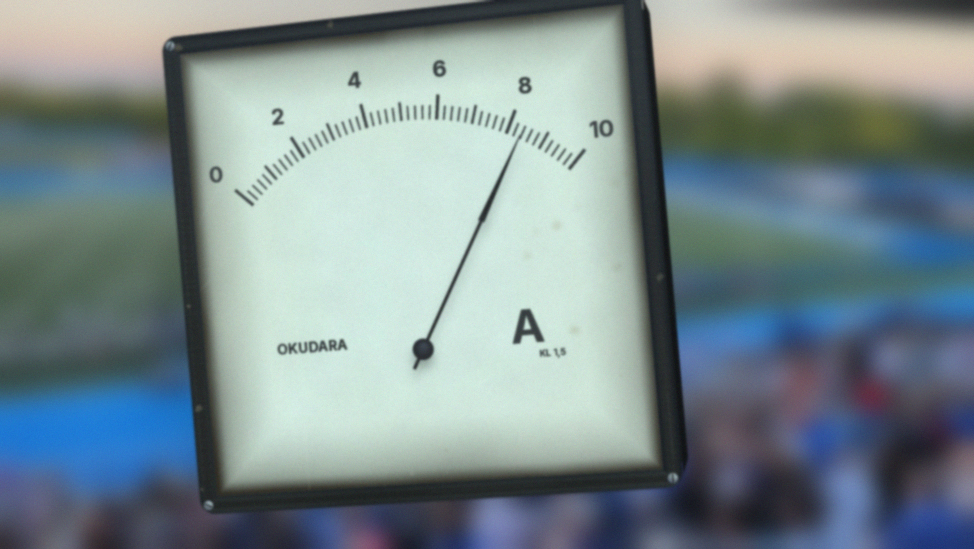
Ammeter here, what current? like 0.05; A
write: 8.4; A
